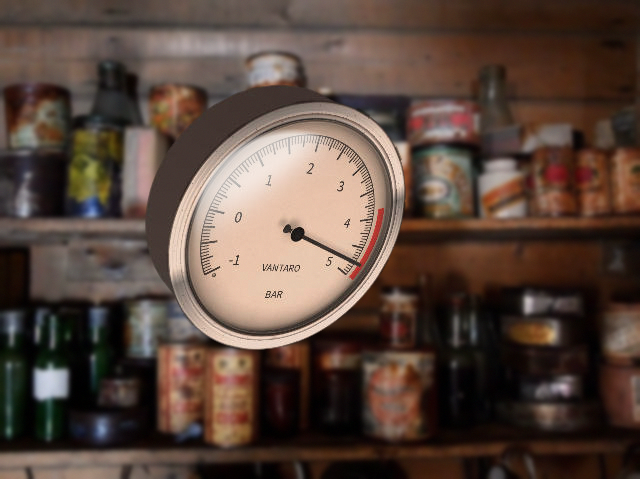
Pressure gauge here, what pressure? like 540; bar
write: 4.75; bar
